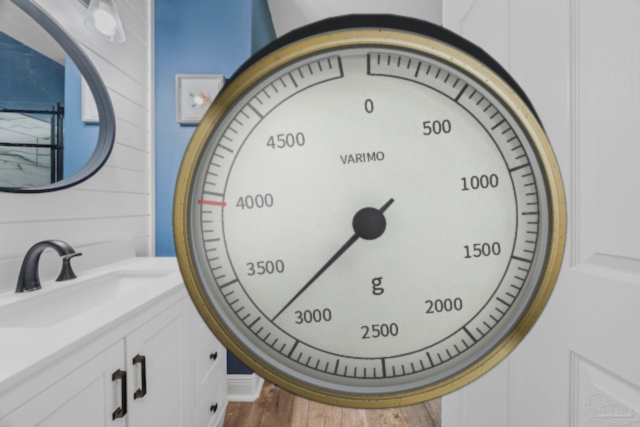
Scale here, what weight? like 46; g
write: 3200; g
